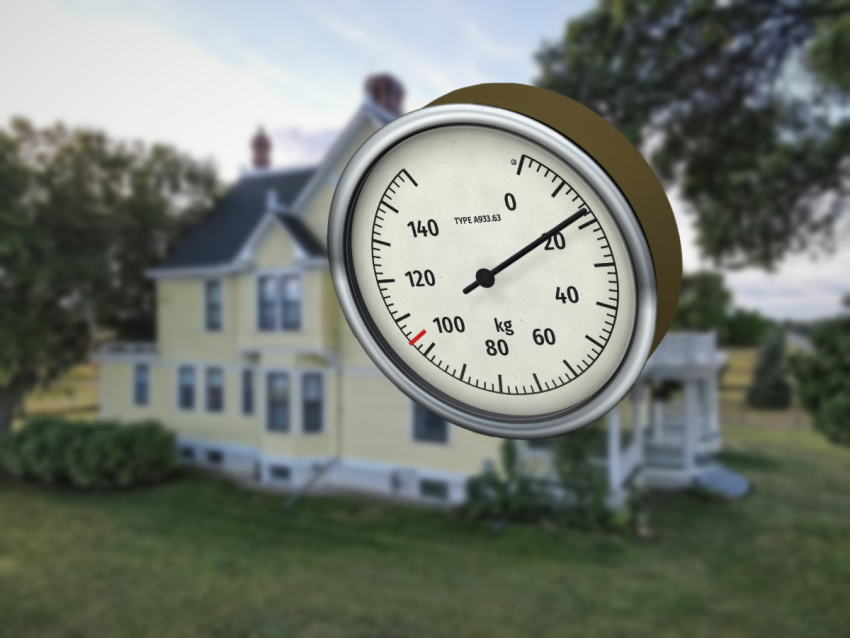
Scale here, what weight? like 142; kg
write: 17; kg
